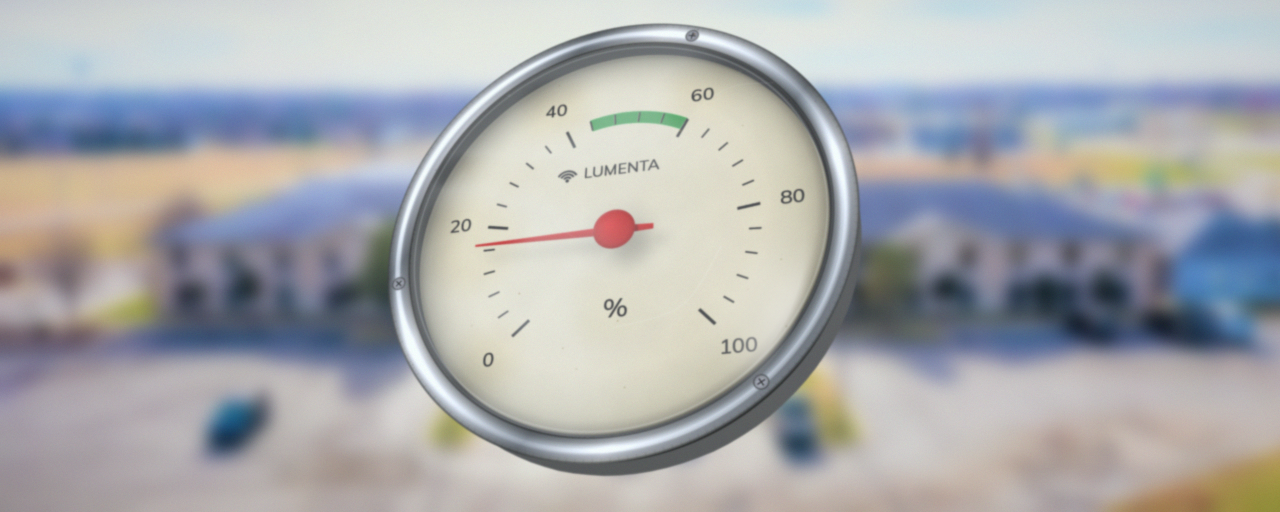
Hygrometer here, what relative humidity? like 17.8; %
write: 16; %
